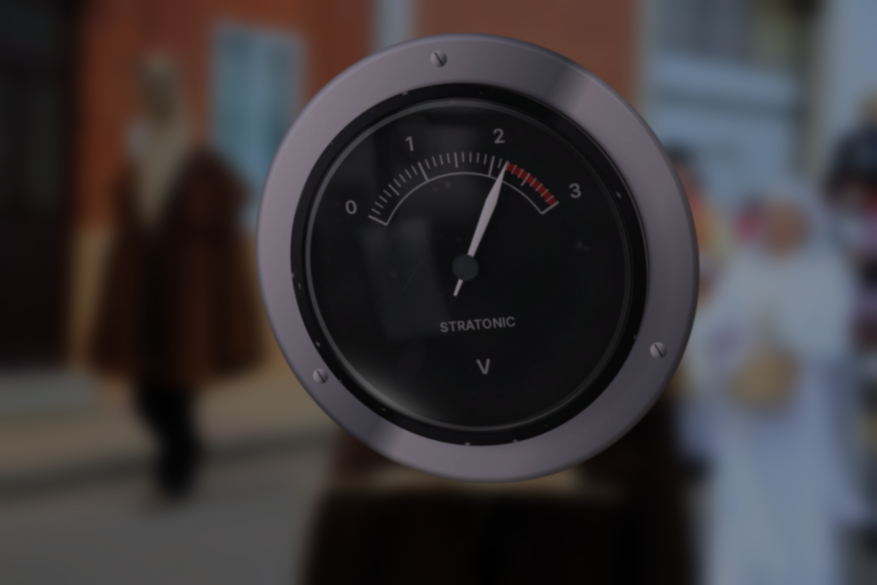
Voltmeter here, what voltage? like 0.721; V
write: 2.2; V
